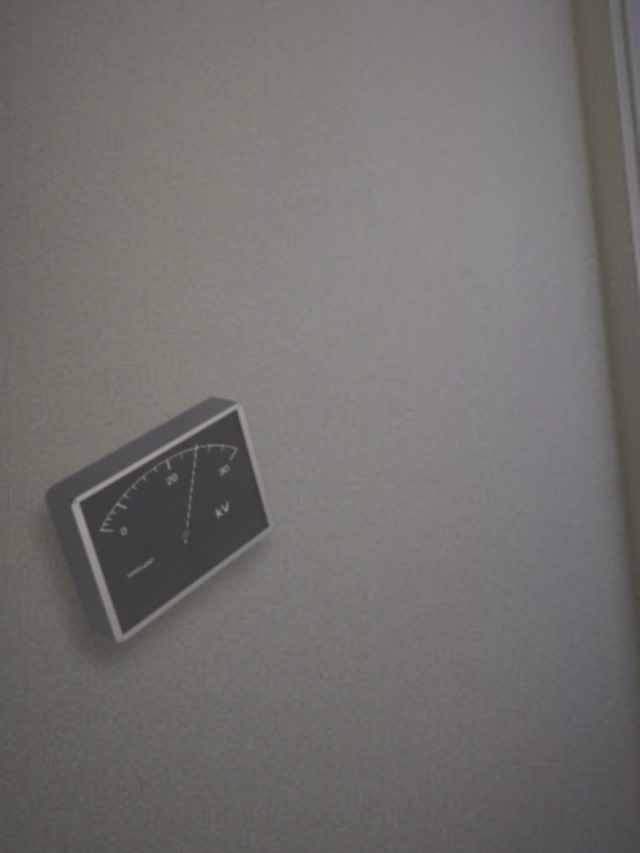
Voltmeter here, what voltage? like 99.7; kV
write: 24; kV
